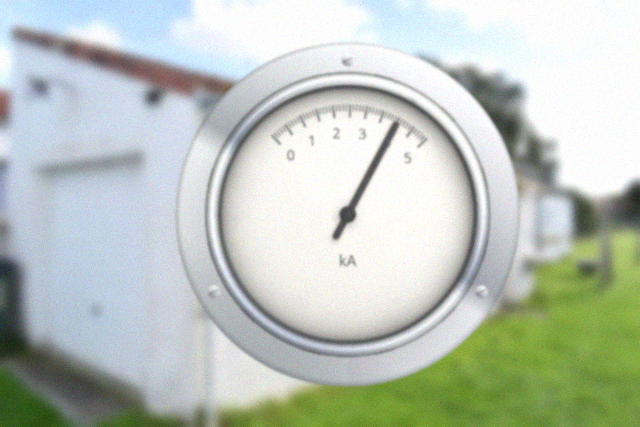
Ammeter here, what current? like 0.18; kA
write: 4; kA
